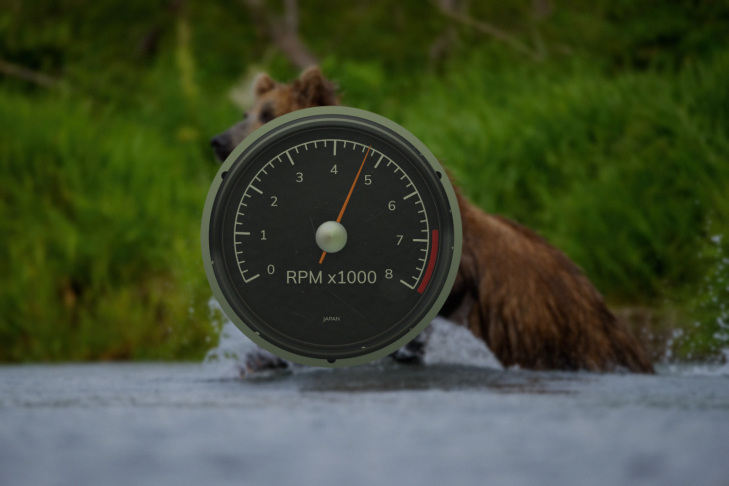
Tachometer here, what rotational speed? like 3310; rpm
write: 4700; rpm
